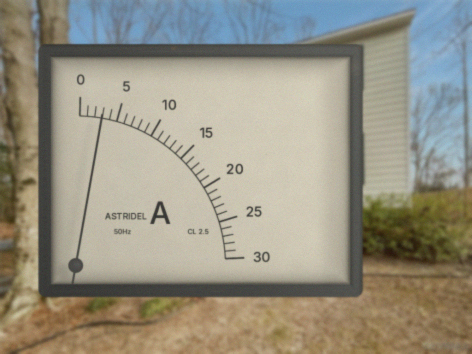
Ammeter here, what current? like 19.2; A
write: 3; A
